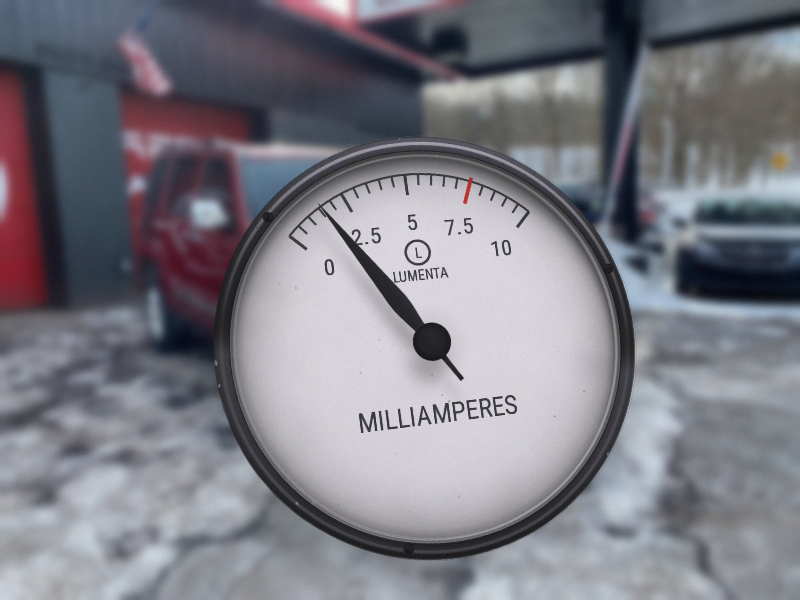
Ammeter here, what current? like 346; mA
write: 1.5; mA
